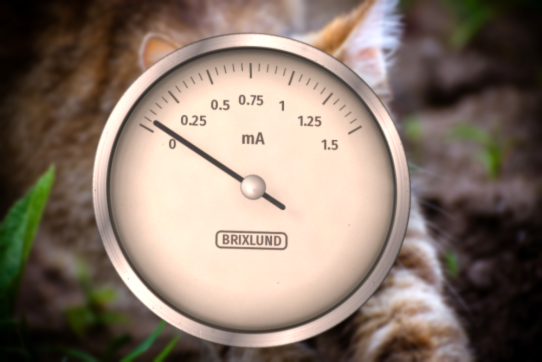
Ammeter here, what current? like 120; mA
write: 0.05; mA
